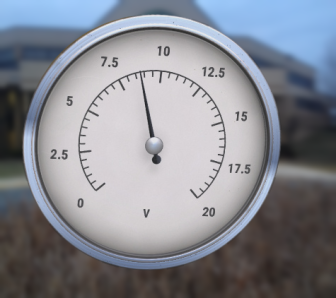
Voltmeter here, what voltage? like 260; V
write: 8.75; V
